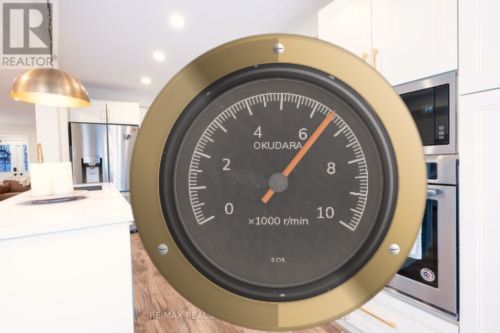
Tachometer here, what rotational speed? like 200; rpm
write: 6500; rpm
